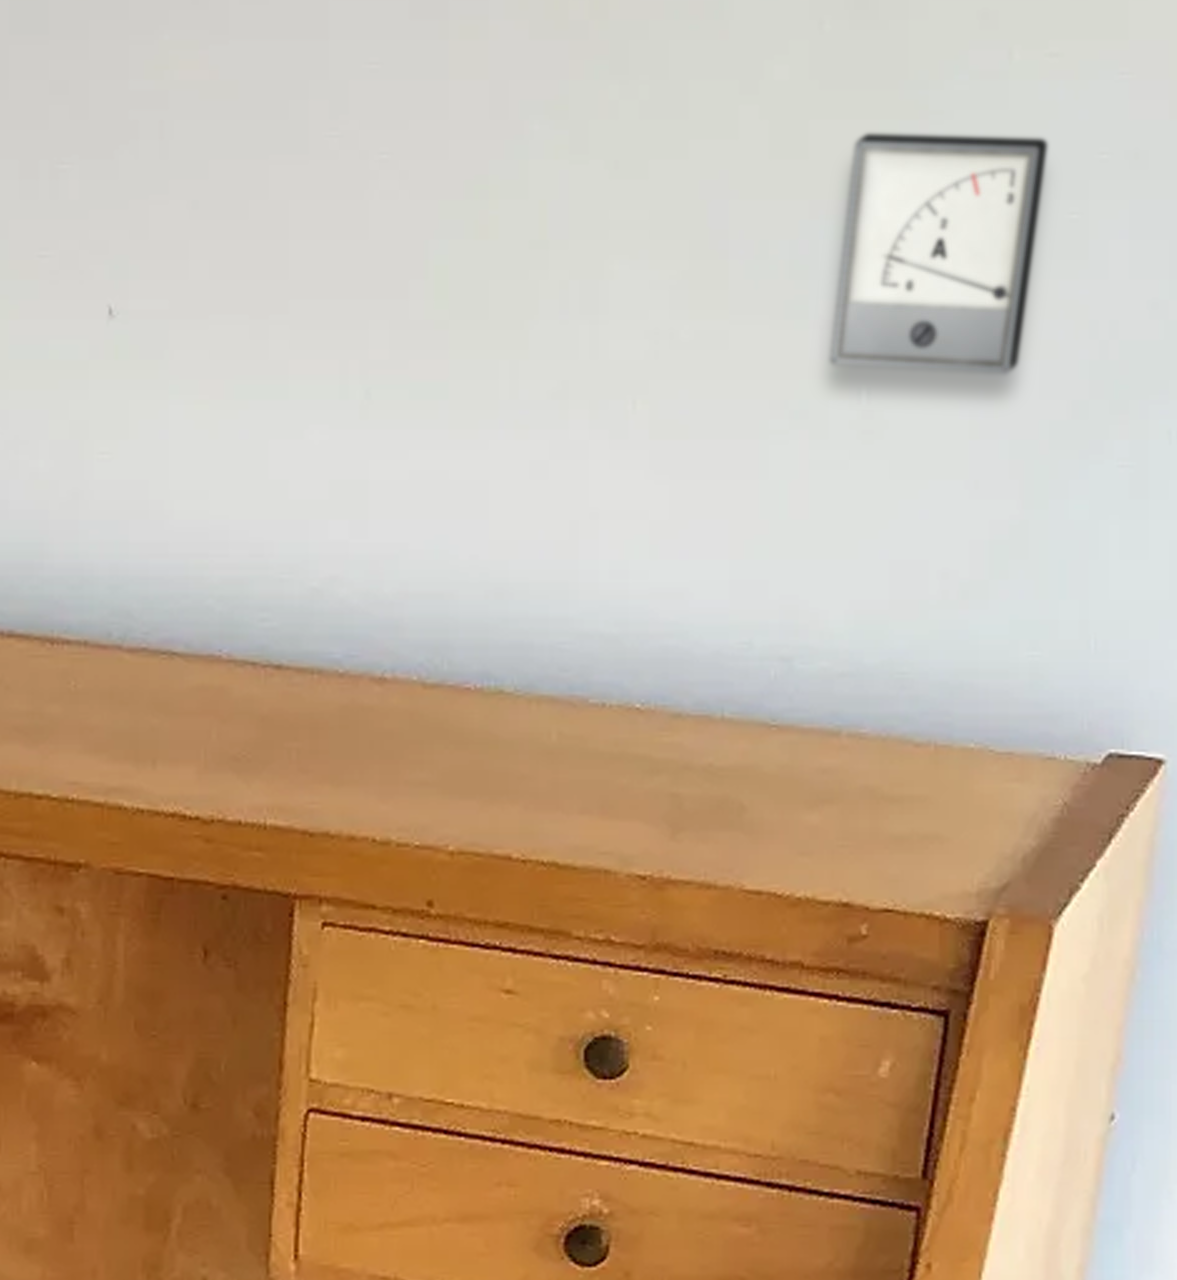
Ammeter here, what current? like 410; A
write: 1; A
